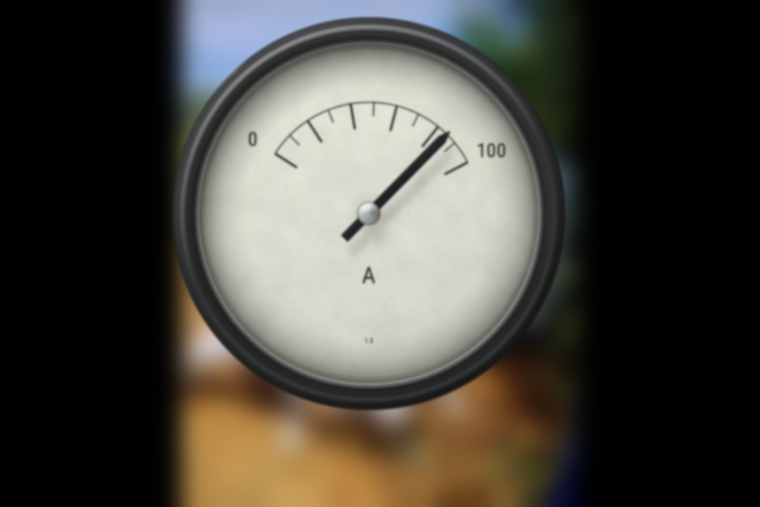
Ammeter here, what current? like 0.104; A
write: 85; A
